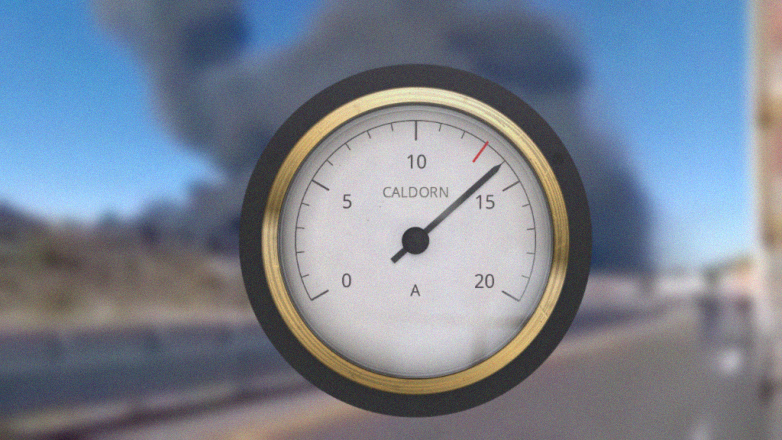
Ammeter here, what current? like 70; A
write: 14; A
